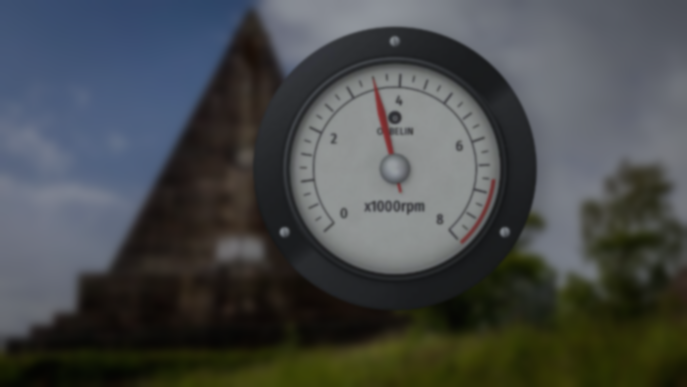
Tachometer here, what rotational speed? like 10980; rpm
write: 3500; rpm
